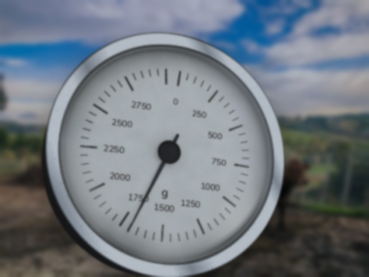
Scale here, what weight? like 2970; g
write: 1700; g
